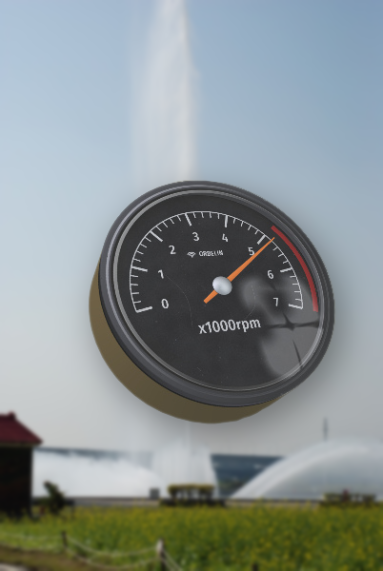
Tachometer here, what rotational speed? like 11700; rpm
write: 5200; rpm
